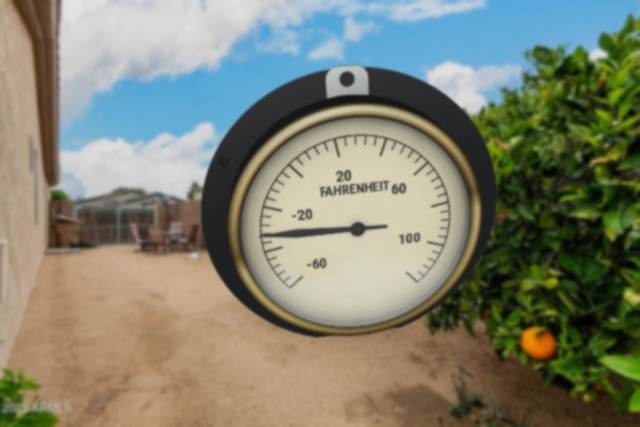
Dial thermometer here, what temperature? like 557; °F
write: -32; °F
